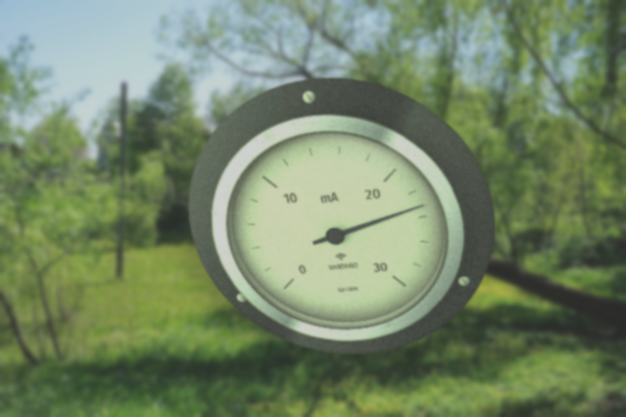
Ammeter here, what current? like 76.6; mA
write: 23; mA
